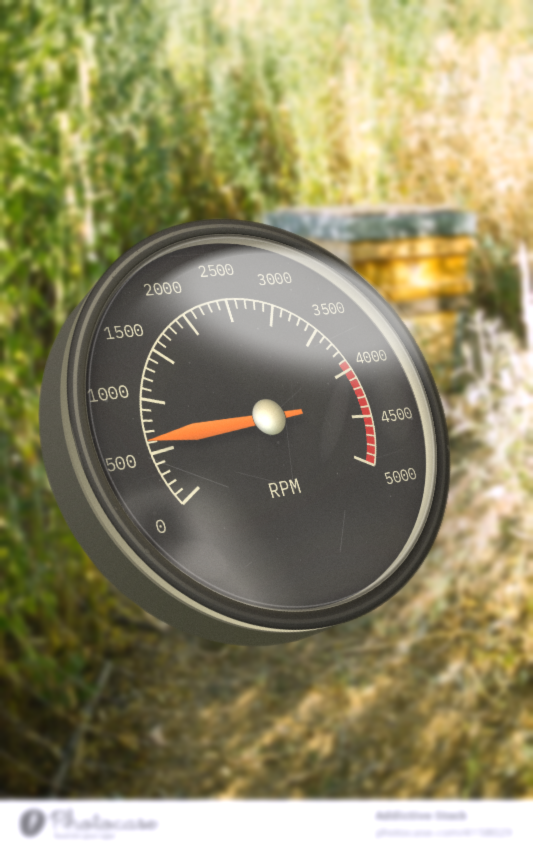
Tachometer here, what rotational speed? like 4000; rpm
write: 600; rpm
